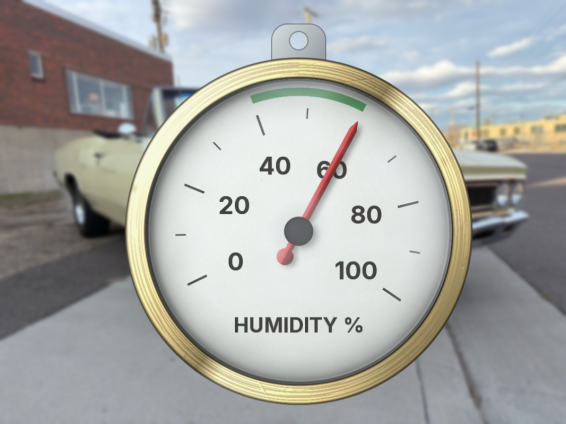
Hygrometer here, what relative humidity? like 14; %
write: 60; %
